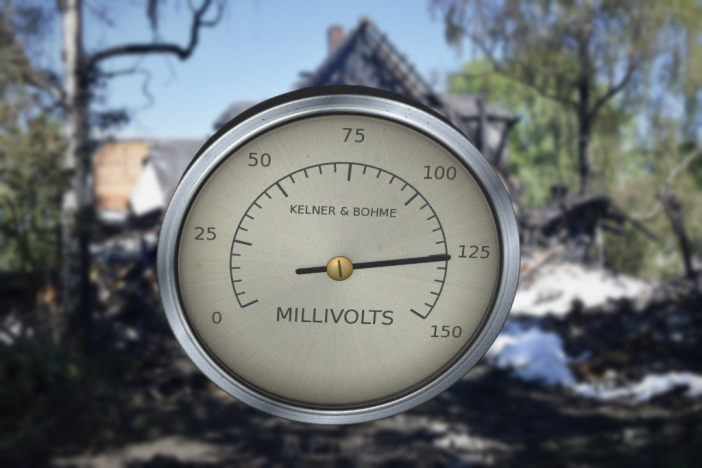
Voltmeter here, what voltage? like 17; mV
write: 125; mV
